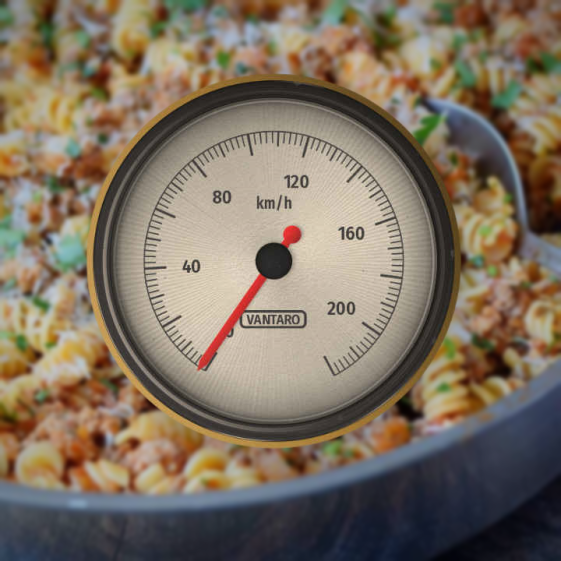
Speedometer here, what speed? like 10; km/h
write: 2; km/h
